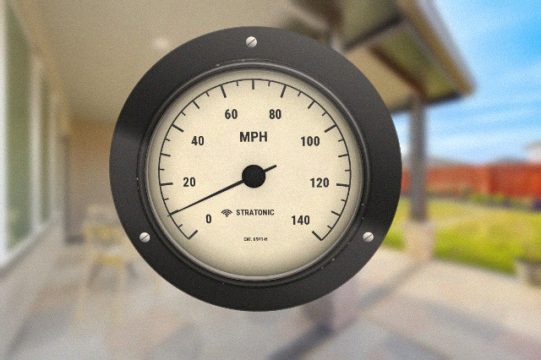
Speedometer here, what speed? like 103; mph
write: 10; mph
